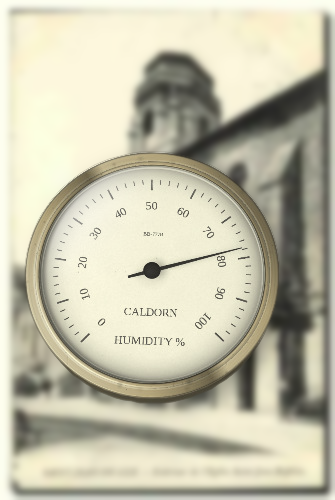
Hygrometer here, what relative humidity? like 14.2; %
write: 78; %
